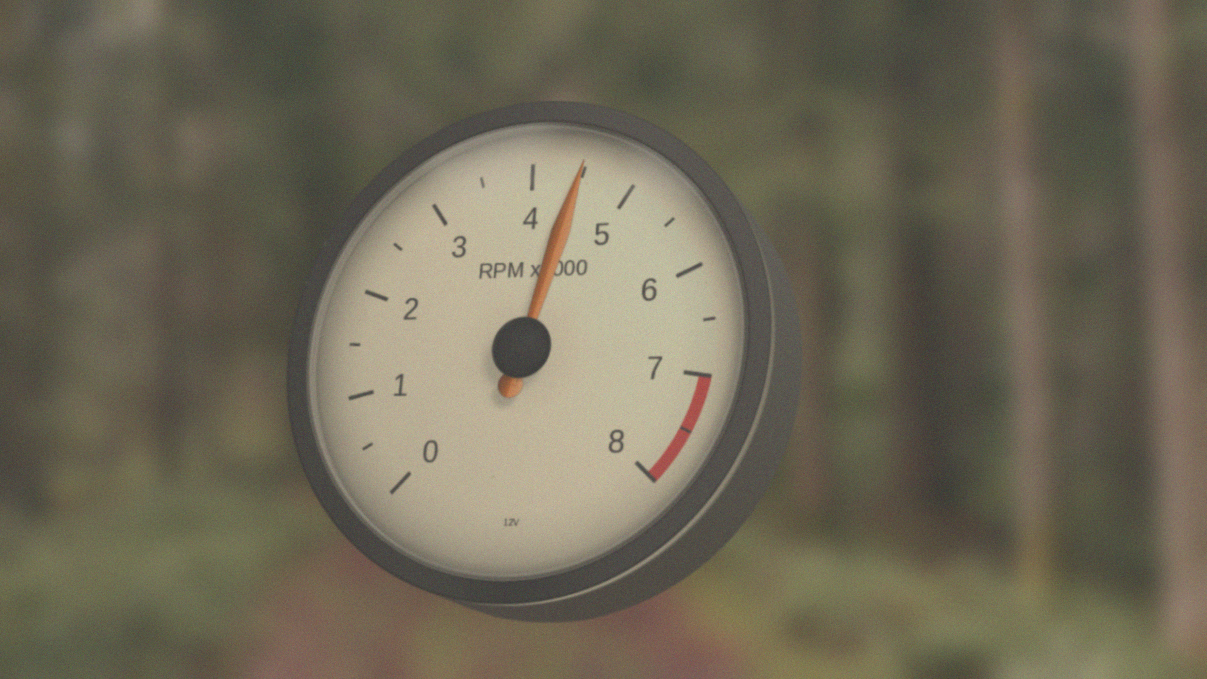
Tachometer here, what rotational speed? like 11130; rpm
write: 4500; rpm
